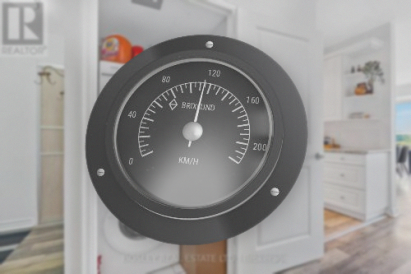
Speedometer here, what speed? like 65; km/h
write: 115; km/h
